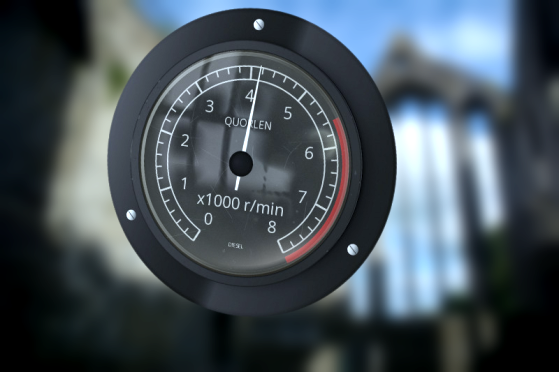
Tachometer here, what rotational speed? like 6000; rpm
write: 4200; rpm
